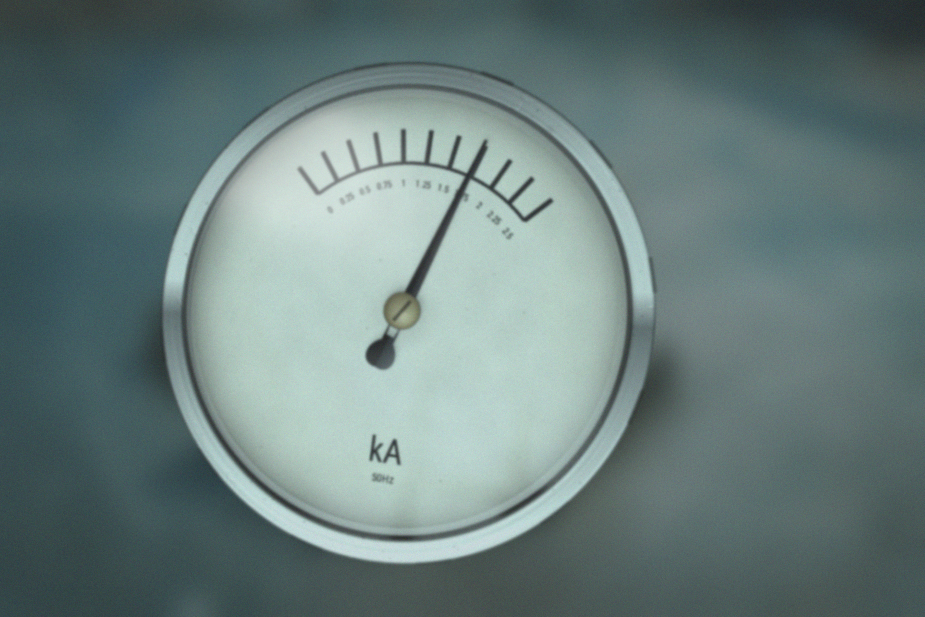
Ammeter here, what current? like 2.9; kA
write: 1.75; kA
